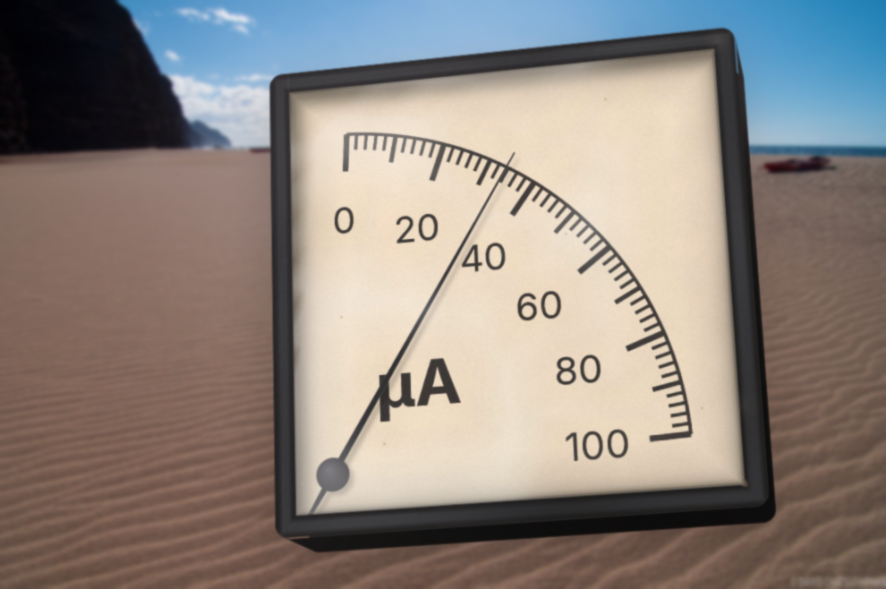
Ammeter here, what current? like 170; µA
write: 34; µA
